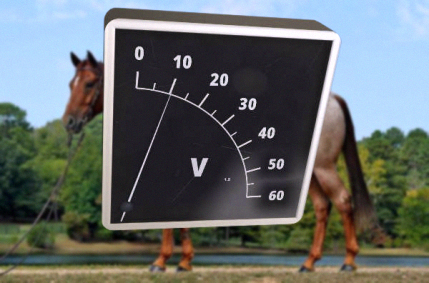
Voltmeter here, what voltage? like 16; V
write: 10; V
